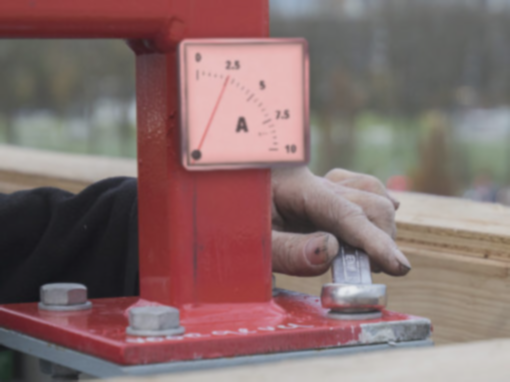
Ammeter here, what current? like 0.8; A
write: 2.5; A
